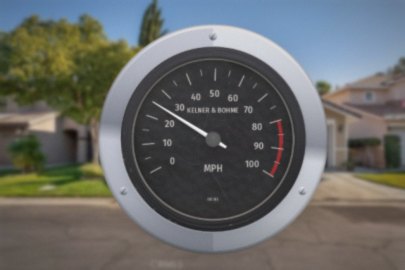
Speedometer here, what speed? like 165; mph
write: 25; mph
